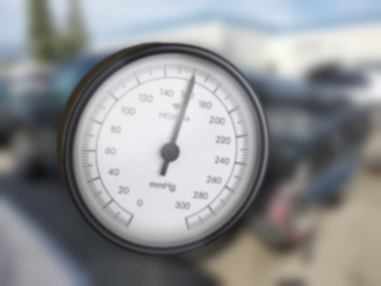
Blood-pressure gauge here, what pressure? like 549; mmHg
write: 160; mmHg
